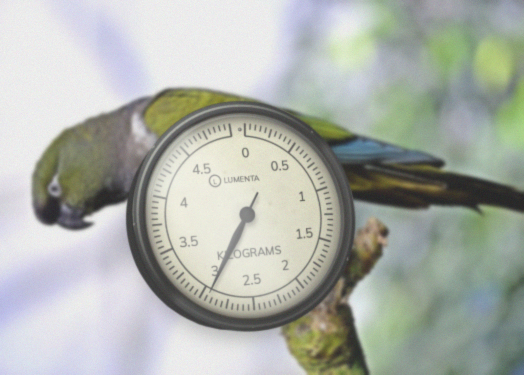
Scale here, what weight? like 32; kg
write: 2.95; kg
